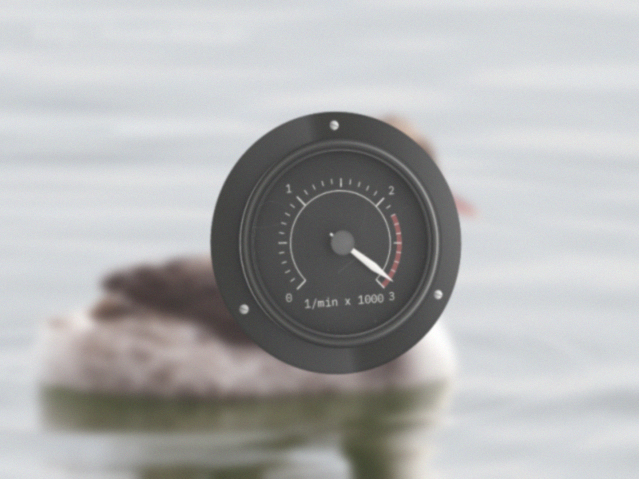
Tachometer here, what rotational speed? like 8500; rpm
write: 2900; rpm
